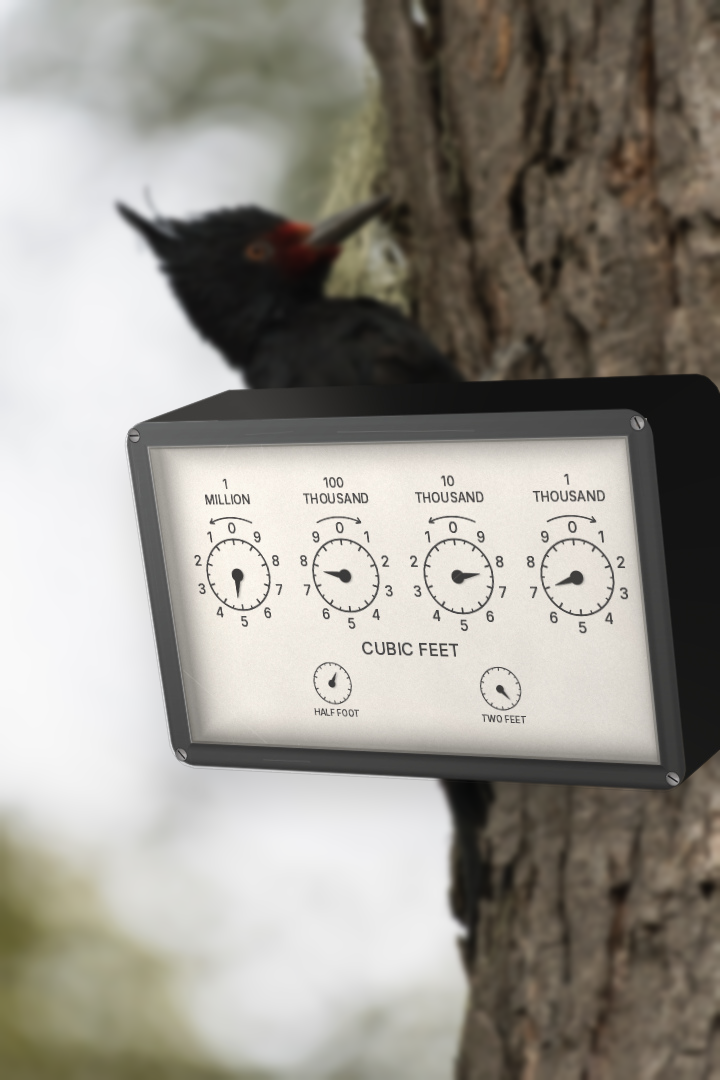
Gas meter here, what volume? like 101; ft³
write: 477700; ft³
